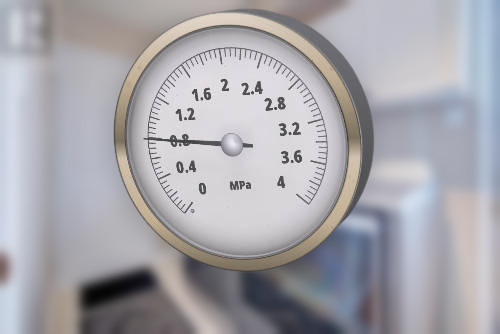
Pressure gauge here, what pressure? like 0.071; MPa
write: 0.8; MPa
